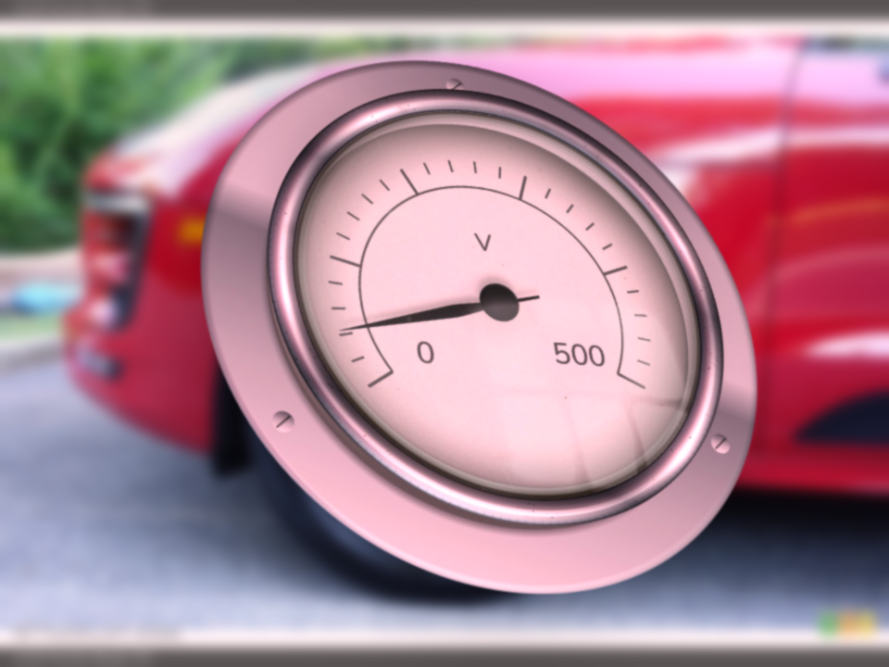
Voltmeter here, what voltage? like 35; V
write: 40; V
